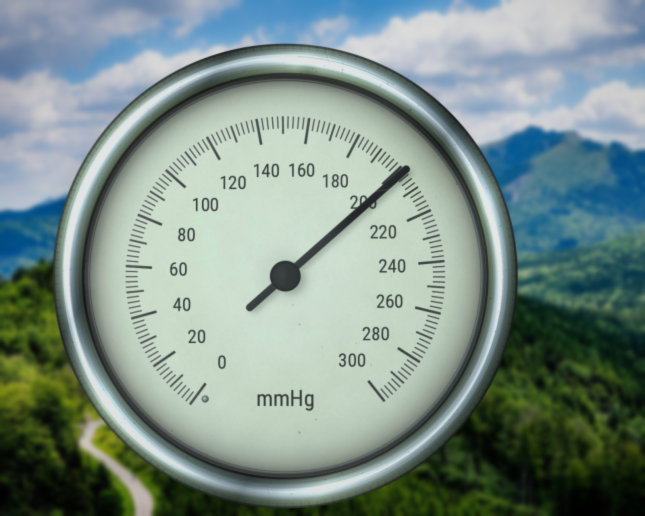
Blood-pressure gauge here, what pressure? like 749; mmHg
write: 202; mmHg
